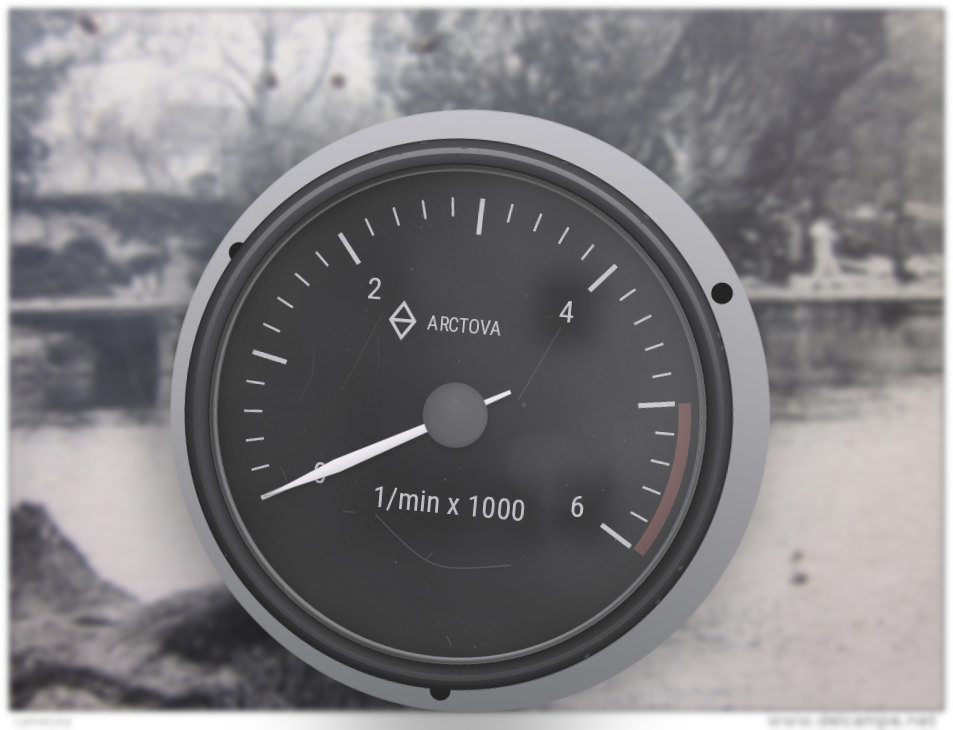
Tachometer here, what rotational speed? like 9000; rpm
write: 0; rpm
